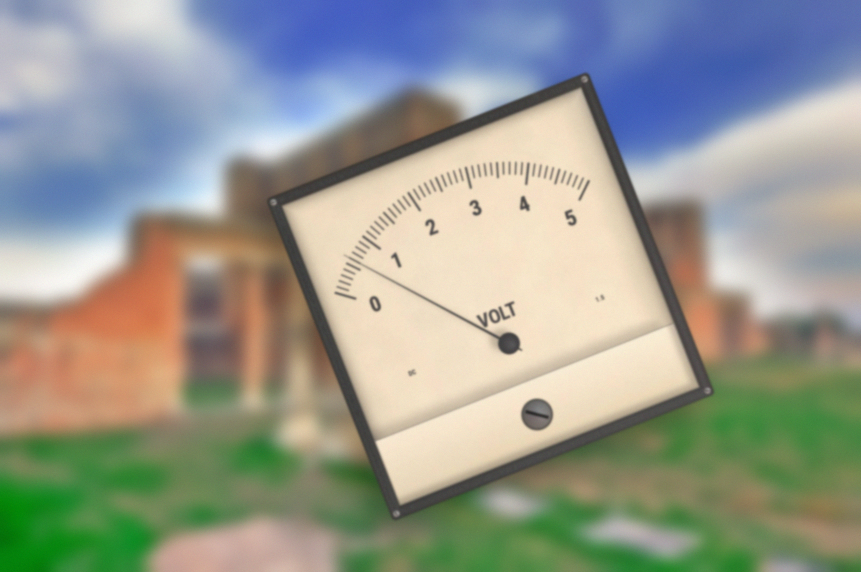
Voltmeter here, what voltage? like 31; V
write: 0.6; V
